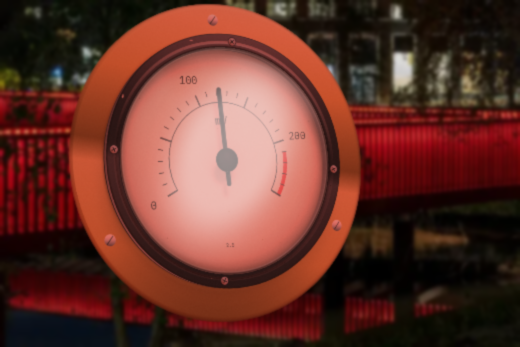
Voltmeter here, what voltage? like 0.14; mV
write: 120; mV
